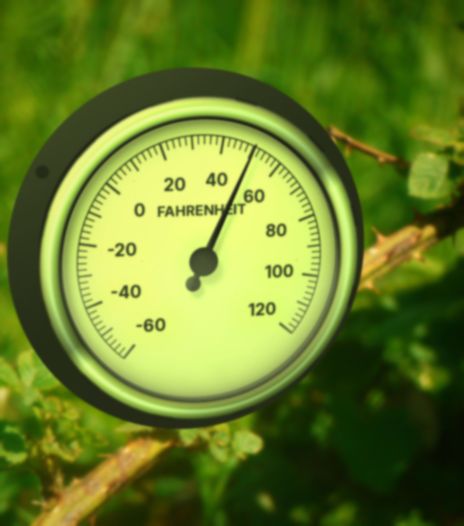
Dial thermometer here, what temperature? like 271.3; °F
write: 50; °F
